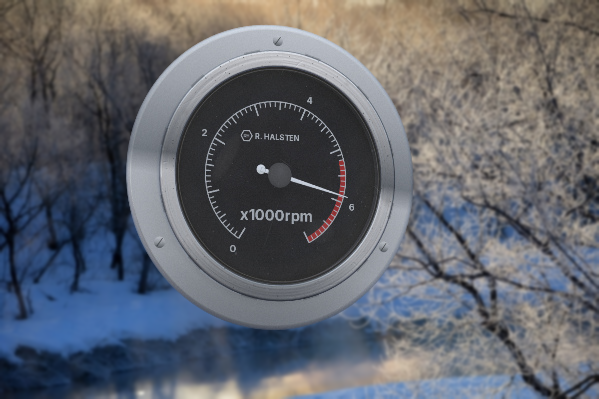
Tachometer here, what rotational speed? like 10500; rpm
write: 5900; rpm
